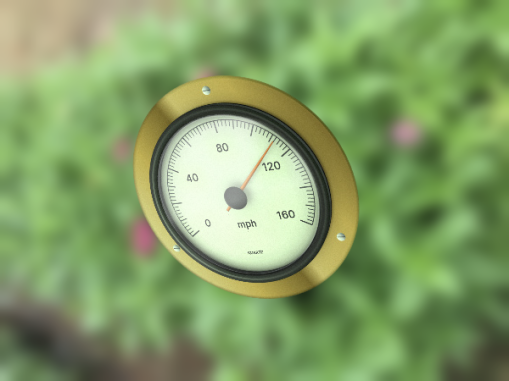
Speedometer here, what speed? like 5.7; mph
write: 112; mph
